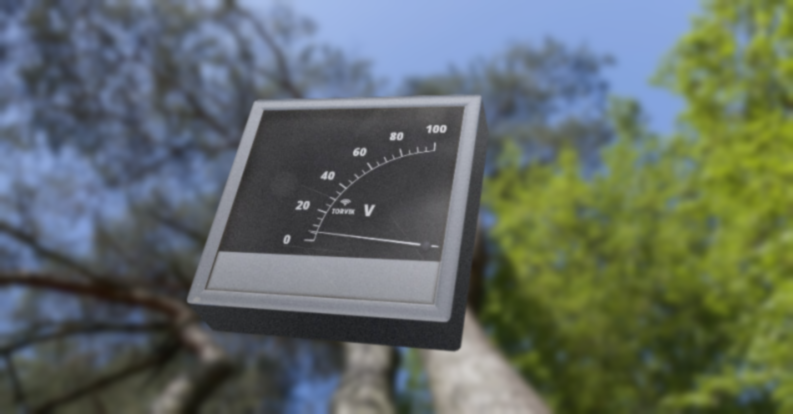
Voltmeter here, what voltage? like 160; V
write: 5; V
